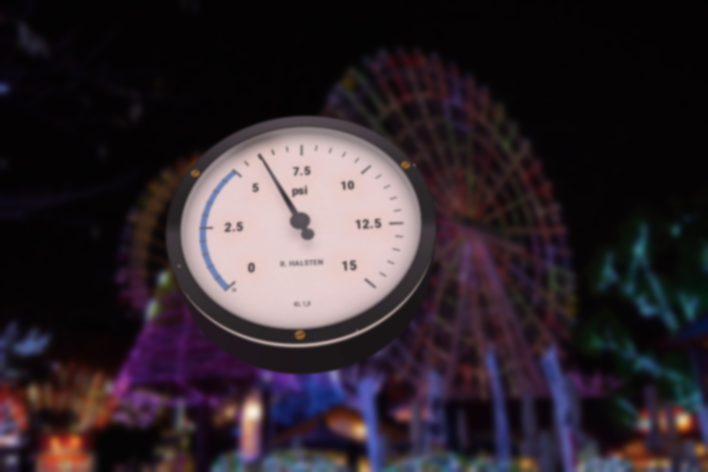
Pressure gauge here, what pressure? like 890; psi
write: 6; psi
